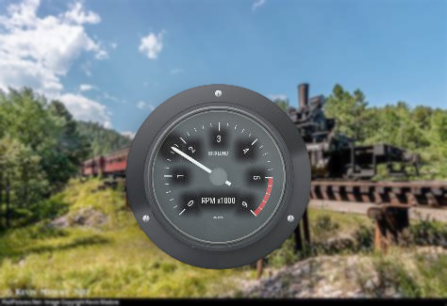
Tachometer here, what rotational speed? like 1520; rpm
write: 1700; rpm
